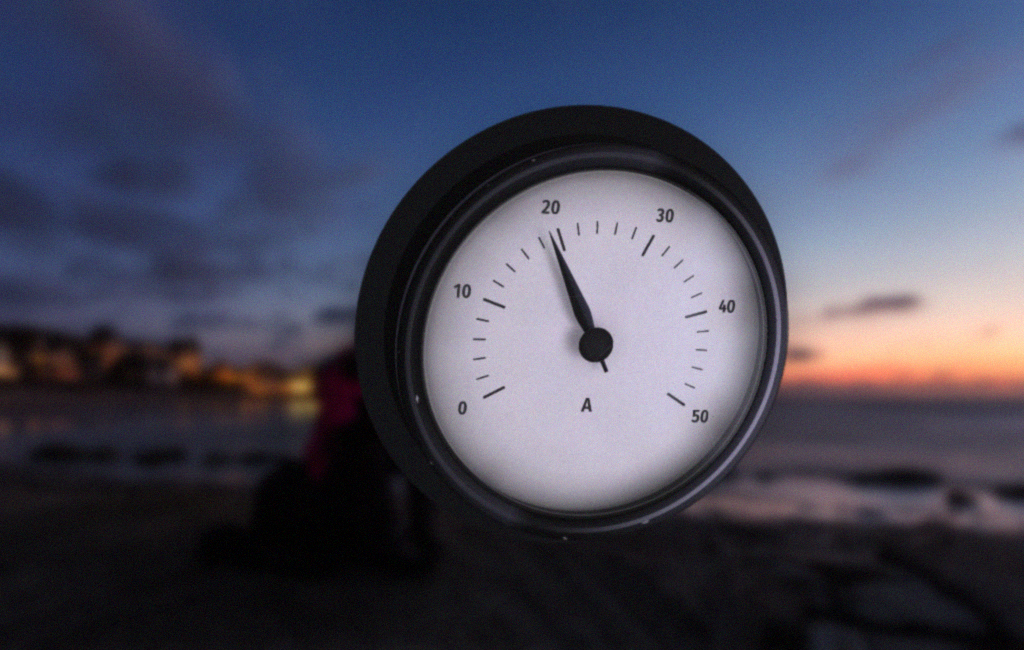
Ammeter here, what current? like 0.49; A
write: 19; A
